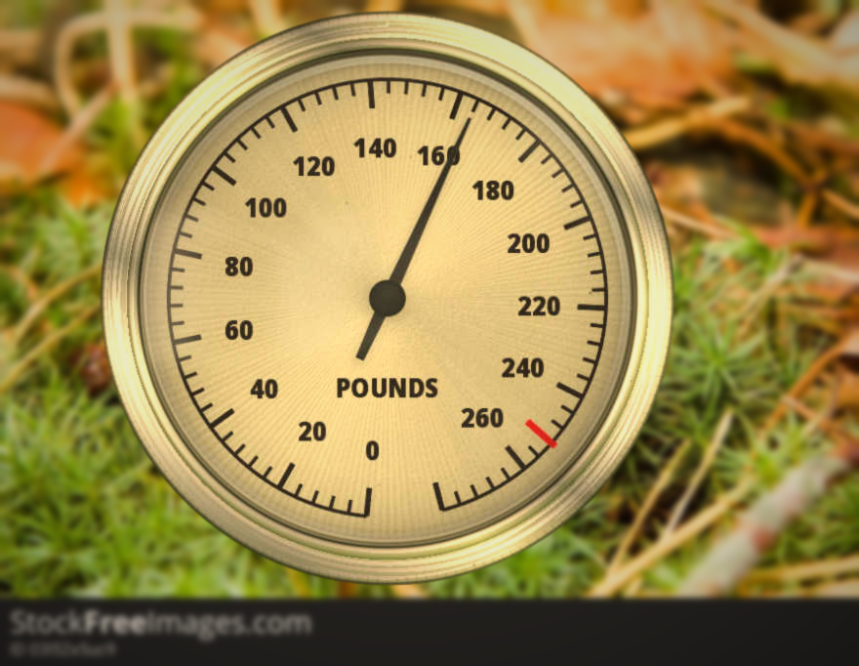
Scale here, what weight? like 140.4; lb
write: 164; lb
